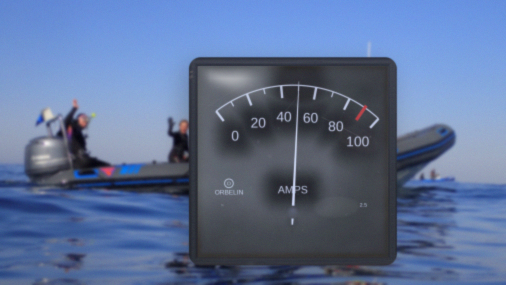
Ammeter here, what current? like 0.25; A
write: 50; A
